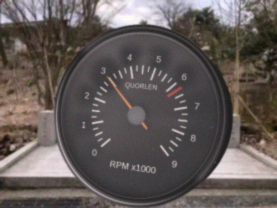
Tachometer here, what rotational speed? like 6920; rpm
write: 3000; rpm
